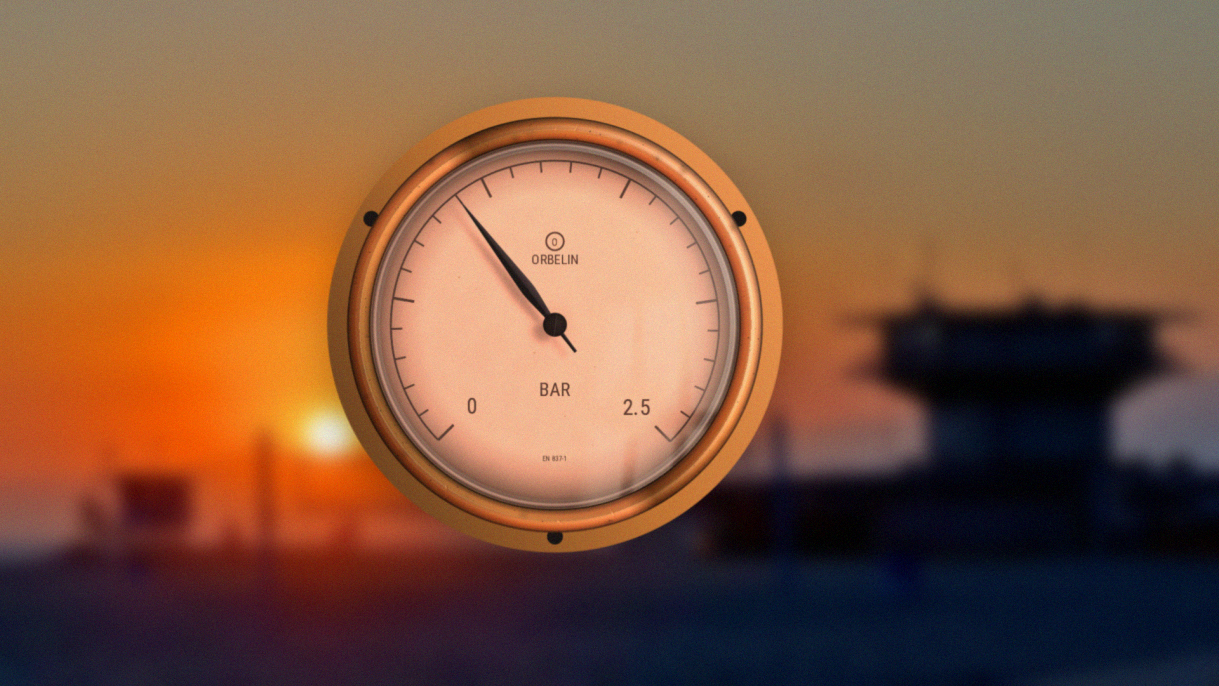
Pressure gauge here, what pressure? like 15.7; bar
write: 0.9; bar
